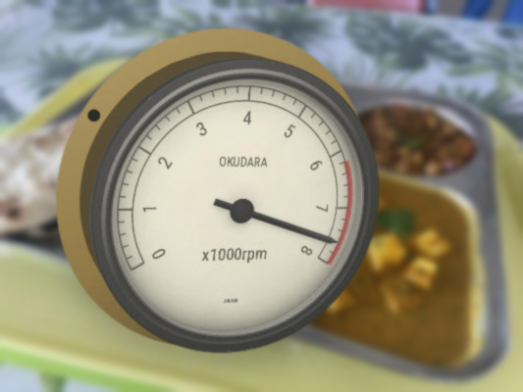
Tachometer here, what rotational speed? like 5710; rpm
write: 7600; rpm
